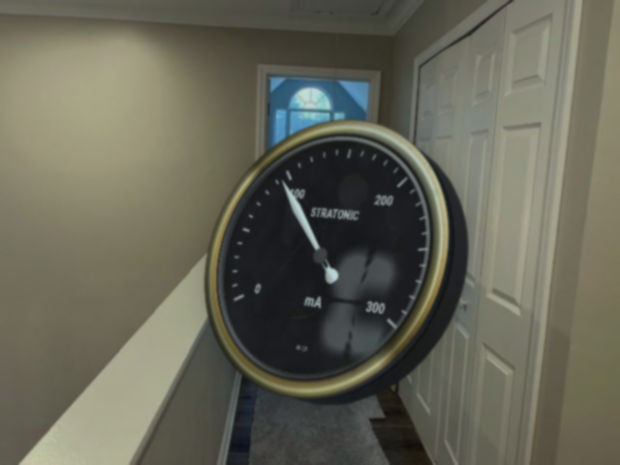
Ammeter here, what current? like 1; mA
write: 95; mA
